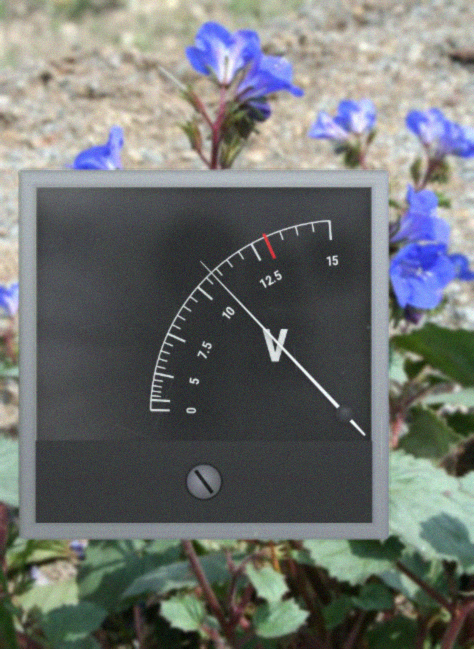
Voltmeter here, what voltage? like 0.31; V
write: 10.75; V
